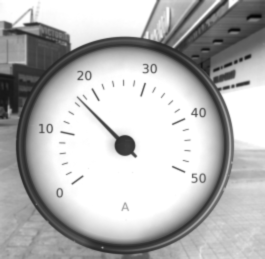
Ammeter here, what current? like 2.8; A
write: 17; A
